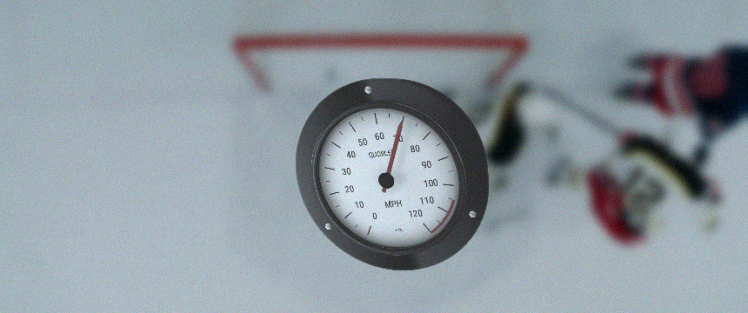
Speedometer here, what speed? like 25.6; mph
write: 70; mph
